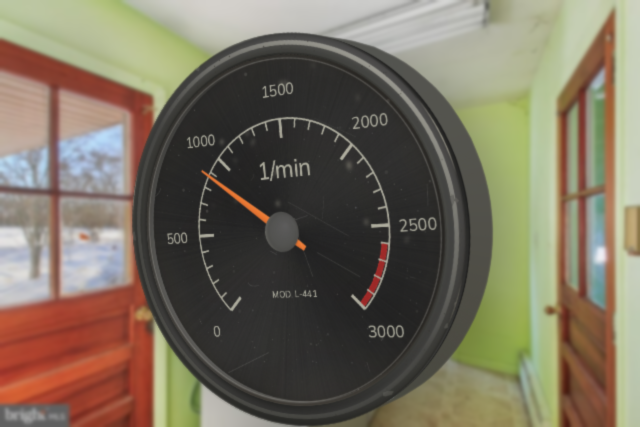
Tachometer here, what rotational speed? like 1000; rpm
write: 900; rpm
